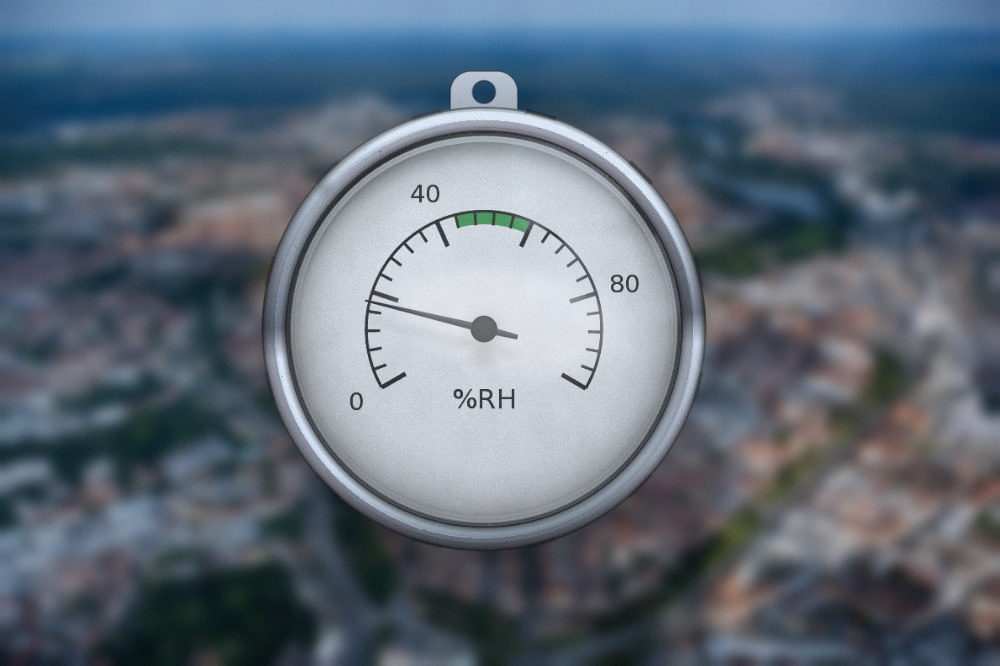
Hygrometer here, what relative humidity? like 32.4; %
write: 18; %
